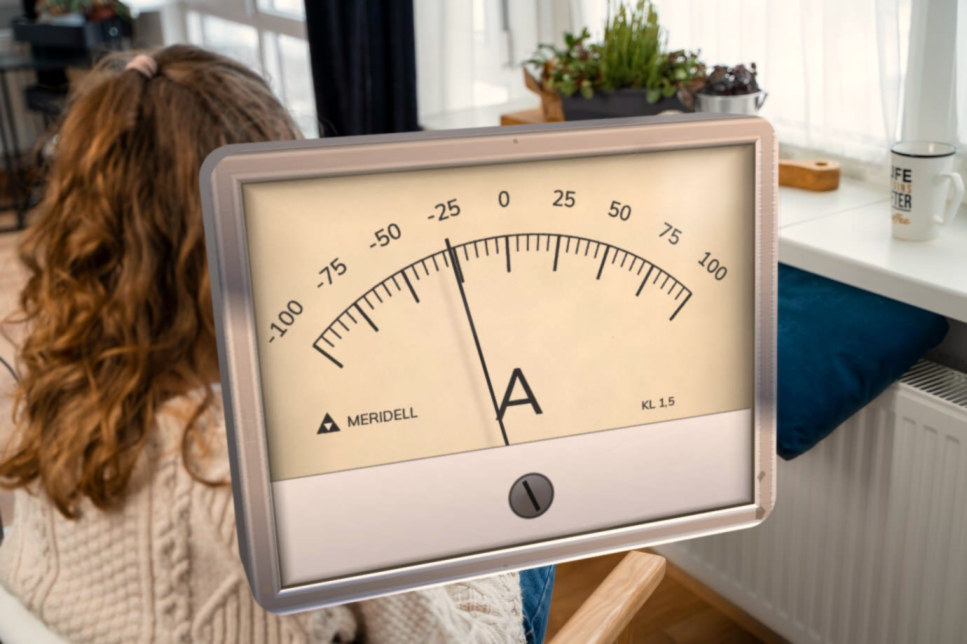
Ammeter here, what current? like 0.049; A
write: -27.5; A
